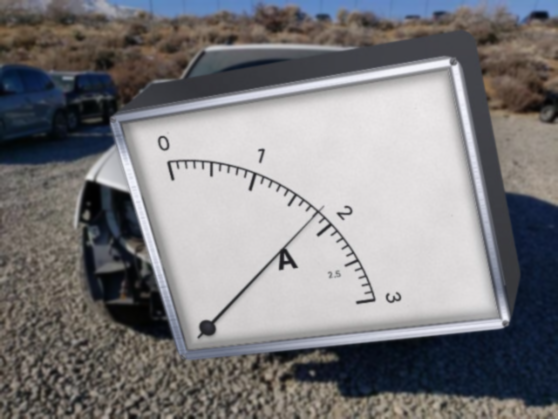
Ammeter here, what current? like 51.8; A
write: 1.8; A
